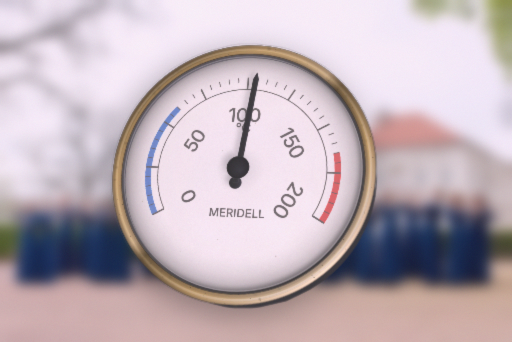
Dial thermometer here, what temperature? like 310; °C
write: 105; °C
